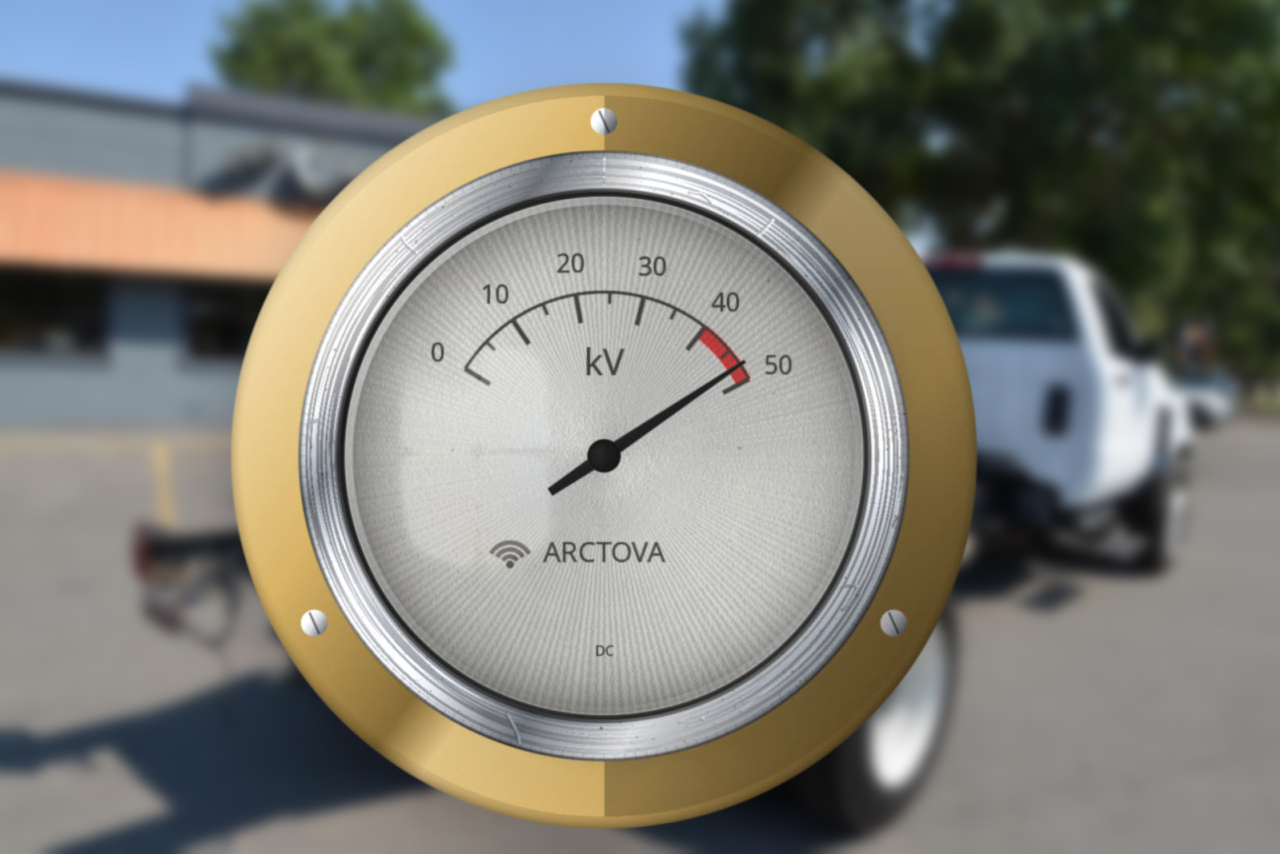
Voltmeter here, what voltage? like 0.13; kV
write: 47.5; kV
